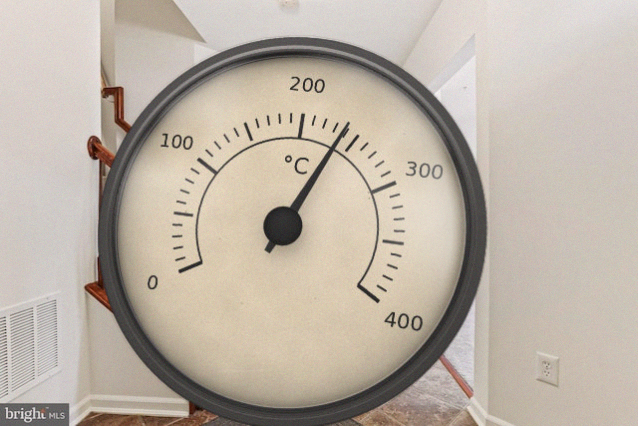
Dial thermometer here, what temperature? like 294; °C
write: 240; °C
